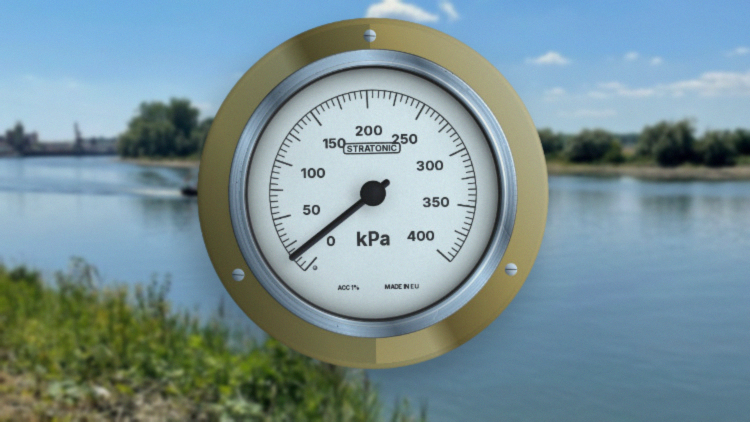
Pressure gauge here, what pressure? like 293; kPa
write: 15; kPa
